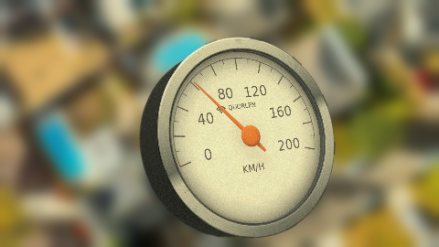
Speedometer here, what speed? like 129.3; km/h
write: 60; km/h
